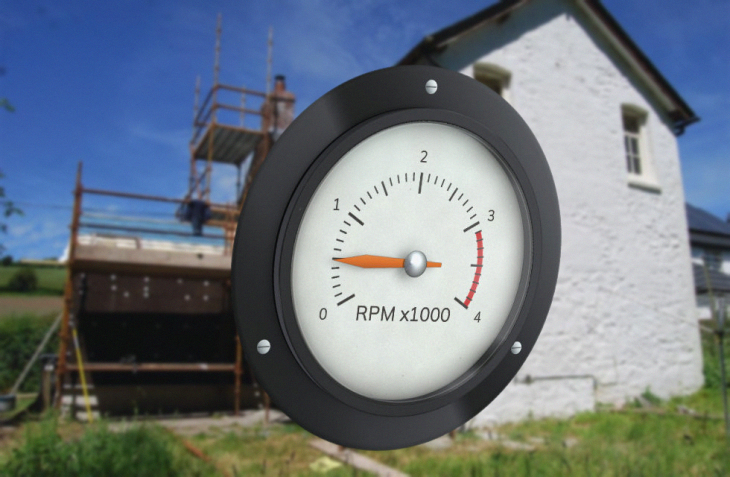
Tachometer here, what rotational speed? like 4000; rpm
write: 500; rpm
